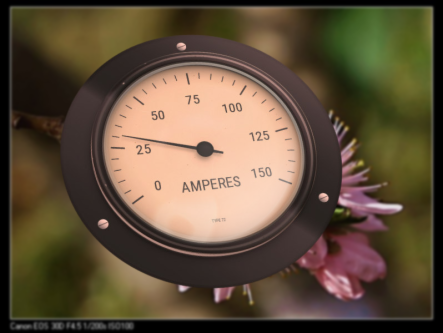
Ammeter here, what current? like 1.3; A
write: 30; A
